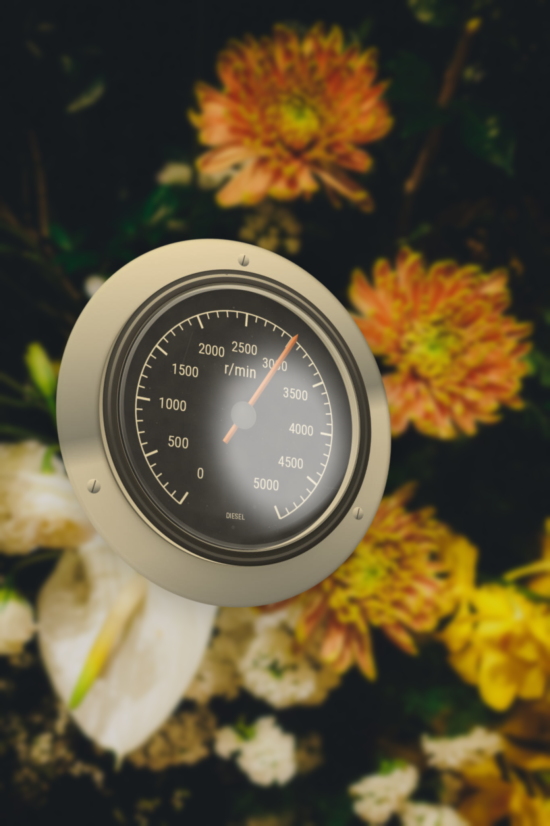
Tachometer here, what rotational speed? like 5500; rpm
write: 3000; rpm
